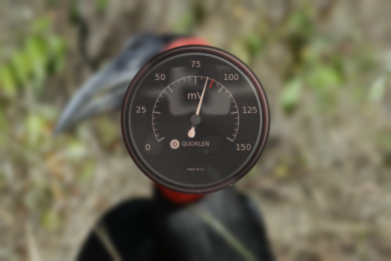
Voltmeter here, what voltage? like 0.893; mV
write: 85; mV
